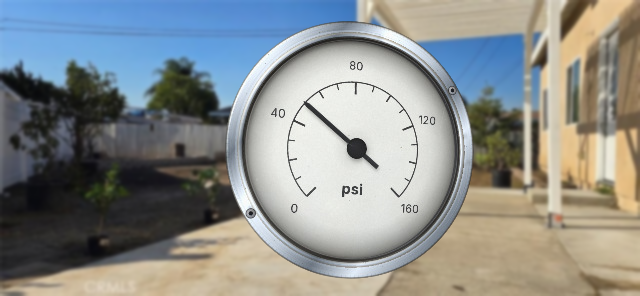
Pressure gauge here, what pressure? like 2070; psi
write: 50; psi
